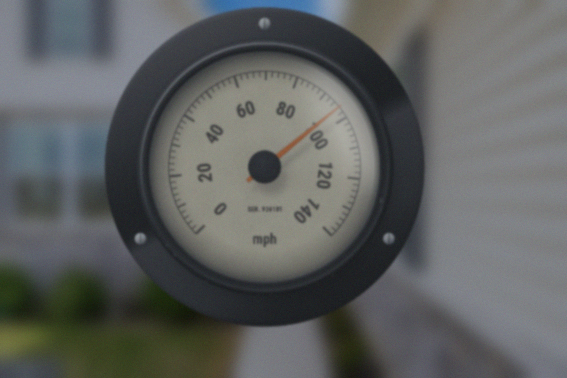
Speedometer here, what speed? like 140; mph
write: 96; mph
